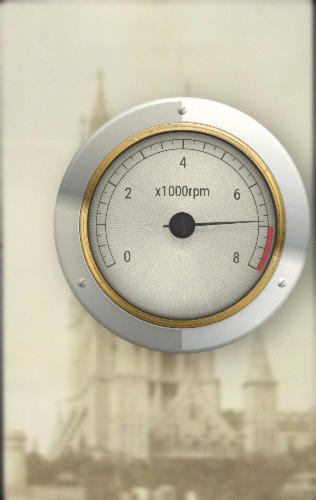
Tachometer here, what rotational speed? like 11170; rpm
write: 6875; rpm
